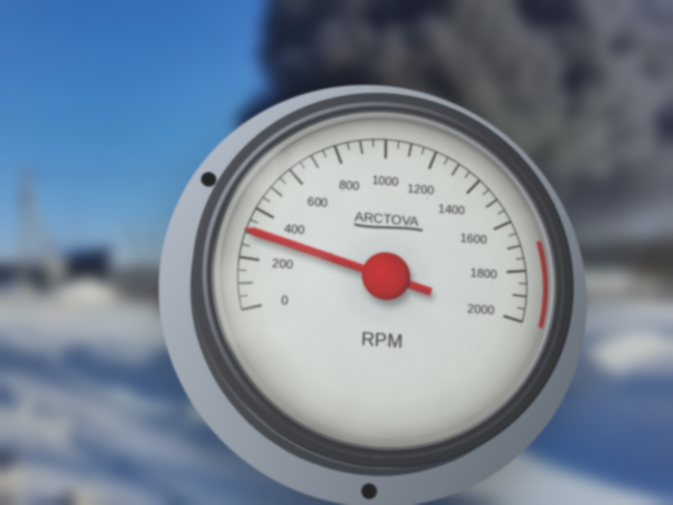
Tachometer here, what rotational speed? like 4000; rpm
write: 300; rpm
